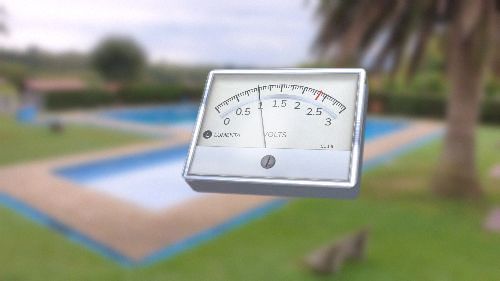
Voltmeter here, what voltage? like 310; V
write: 1; V
